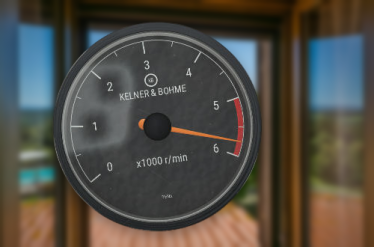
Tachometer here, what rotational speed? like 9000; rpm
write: 5750; rpm
